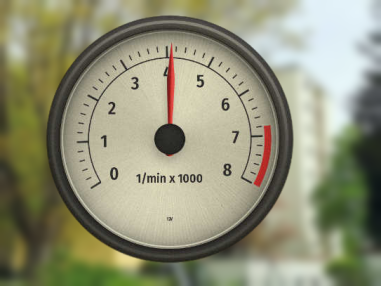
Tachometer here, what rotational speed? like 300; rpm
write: 4100; rpm
